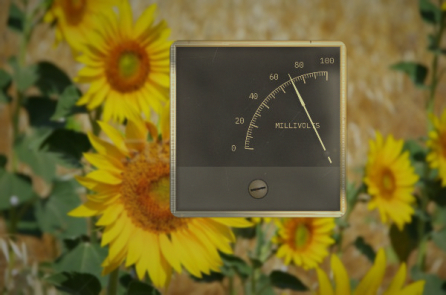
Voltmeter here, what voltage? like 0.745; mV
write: 70; mV
